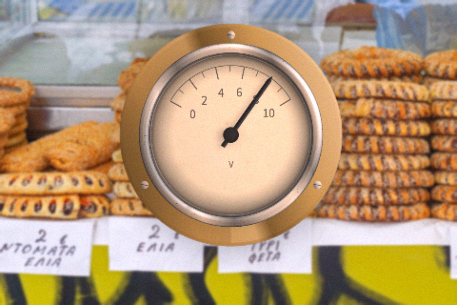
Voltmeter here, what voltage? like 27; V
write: 8; V
